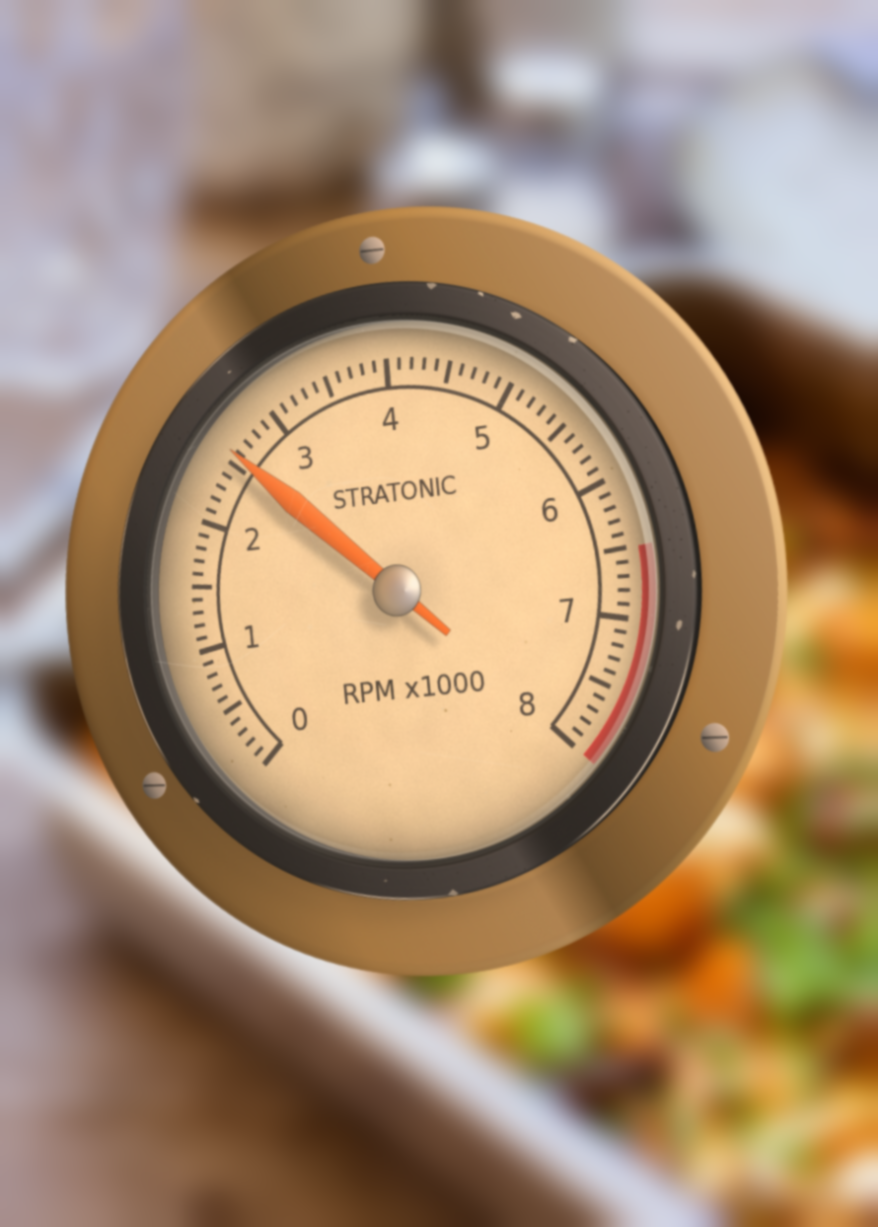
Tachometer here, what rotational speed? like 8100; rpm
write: 2600; rpm
